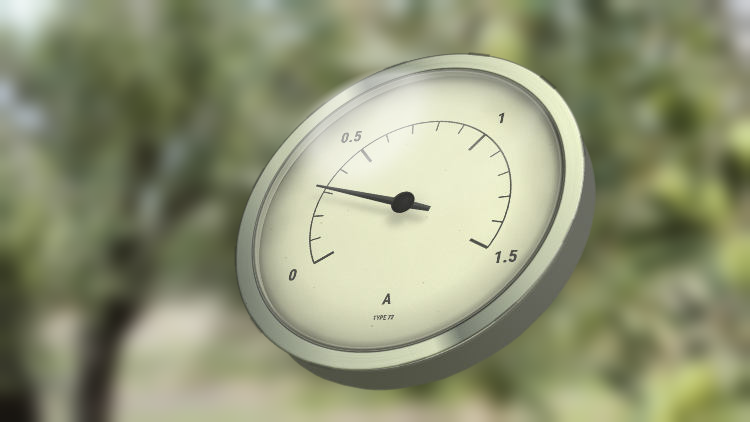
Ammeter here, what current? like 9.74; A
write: 0.3; A
